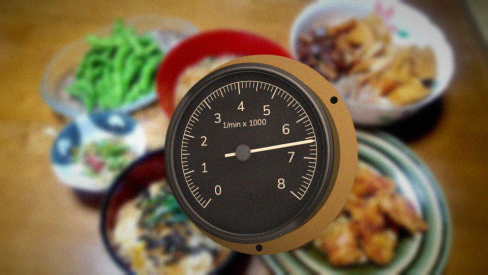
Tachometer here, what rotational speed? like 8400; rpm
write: 6600; rpm
